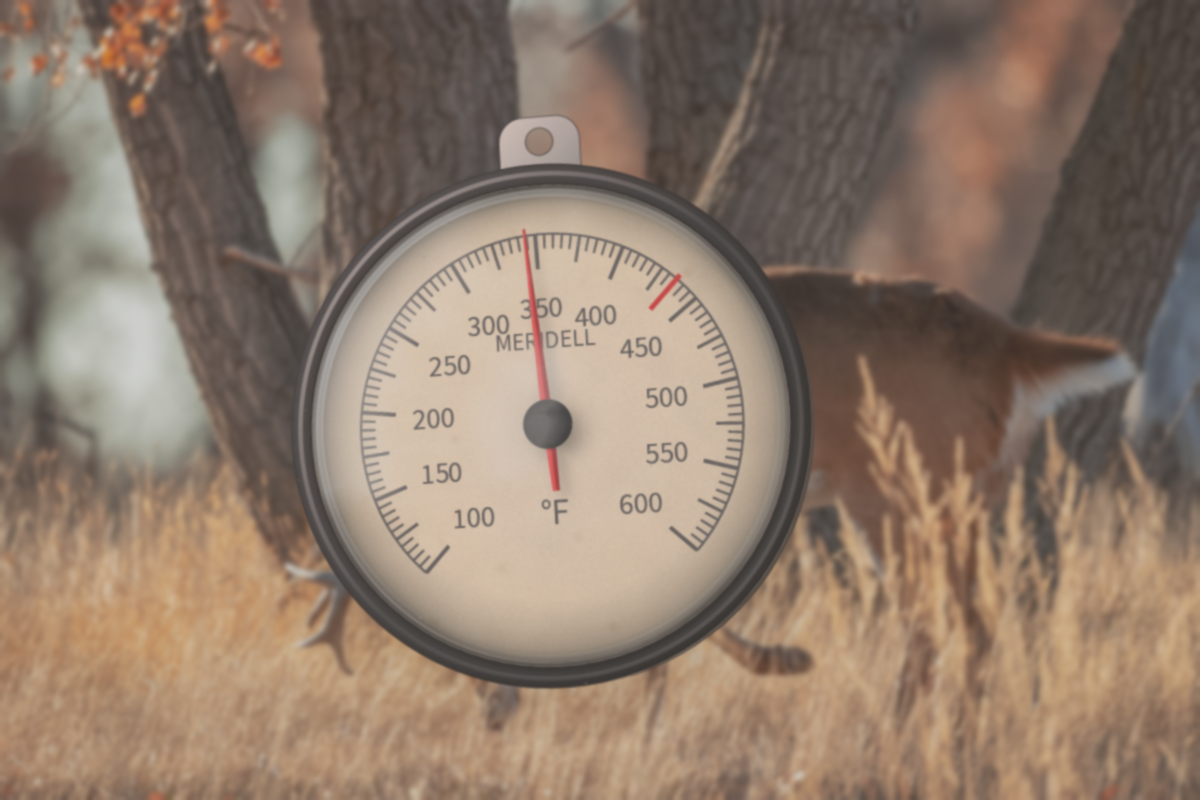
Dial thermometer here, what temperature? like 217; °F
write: 345; °F
